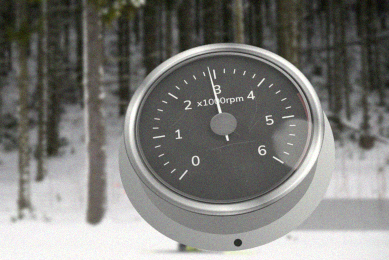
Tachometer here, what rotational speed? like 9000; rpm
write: 2900; rpm
